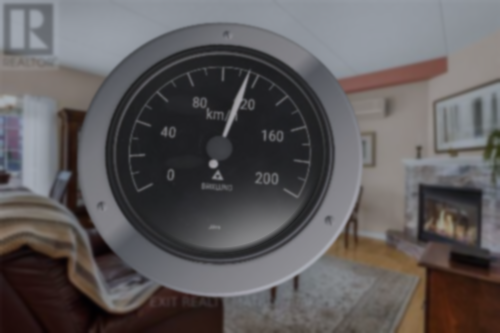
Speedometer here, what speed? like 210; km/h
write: 115; km/h
